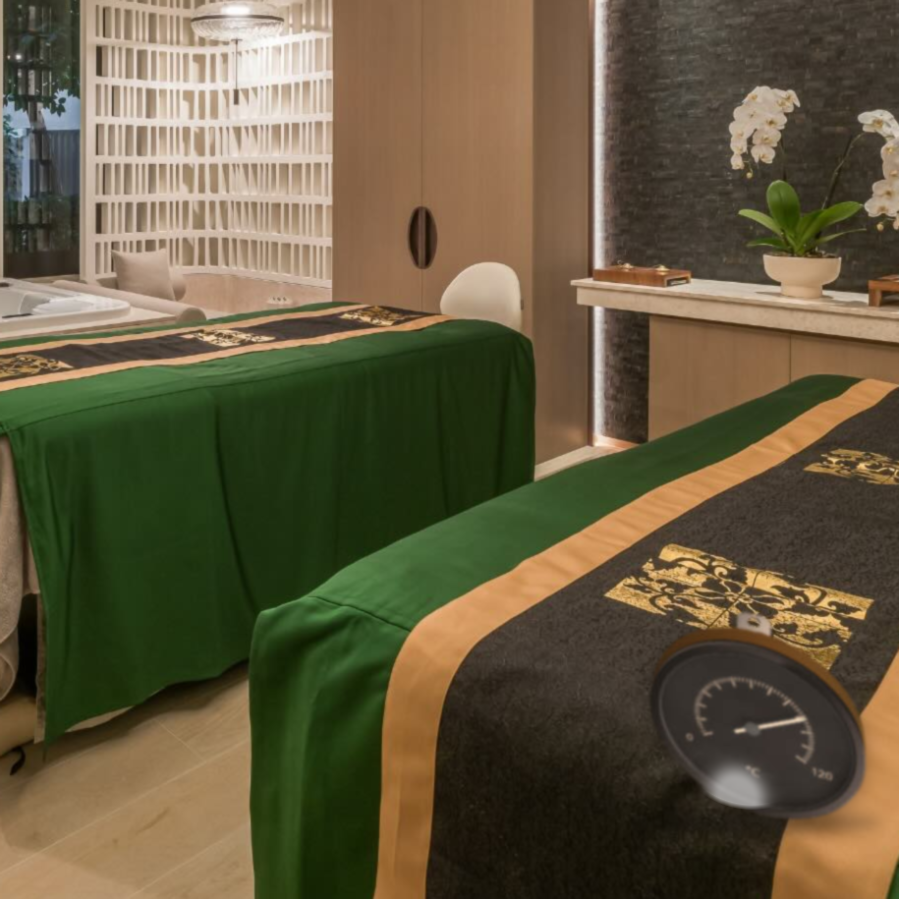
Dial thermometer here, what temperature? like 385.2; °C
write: 90; °C
